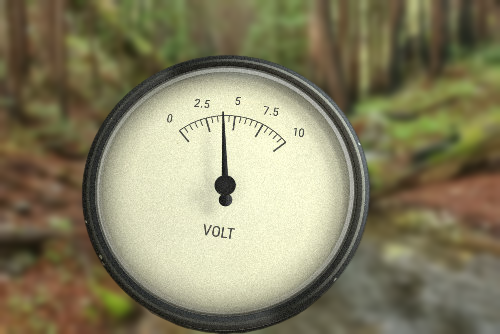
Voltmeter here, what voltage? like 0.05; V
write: 4; V
